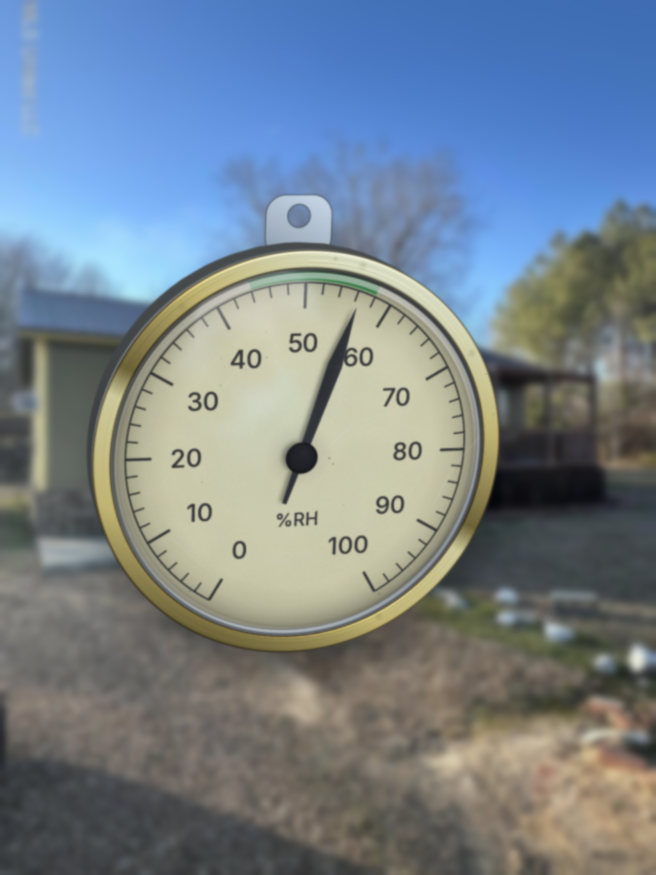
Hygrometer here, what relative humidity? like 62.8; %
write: 56; %
